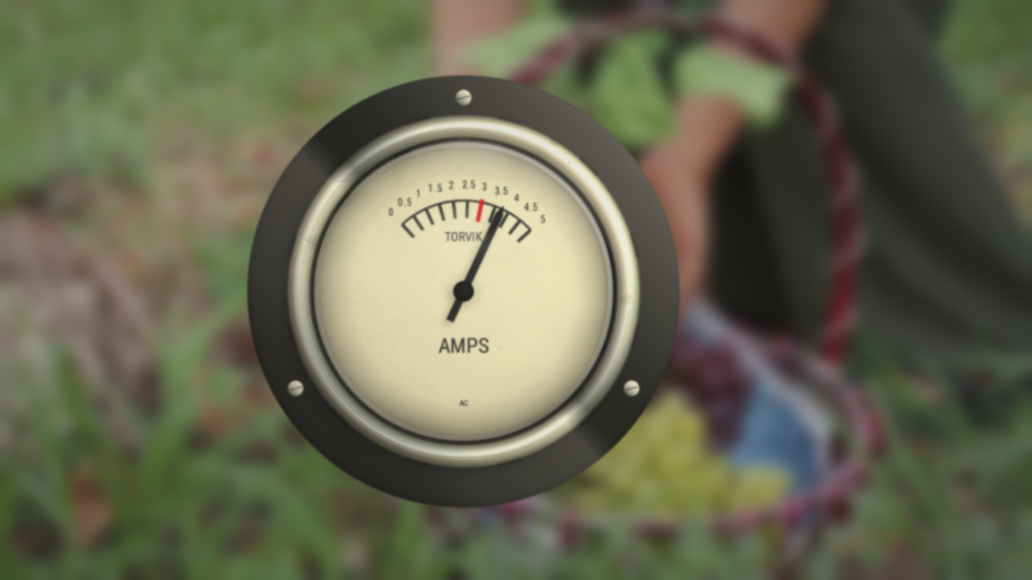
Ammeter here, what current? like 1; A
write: 3.75; A
